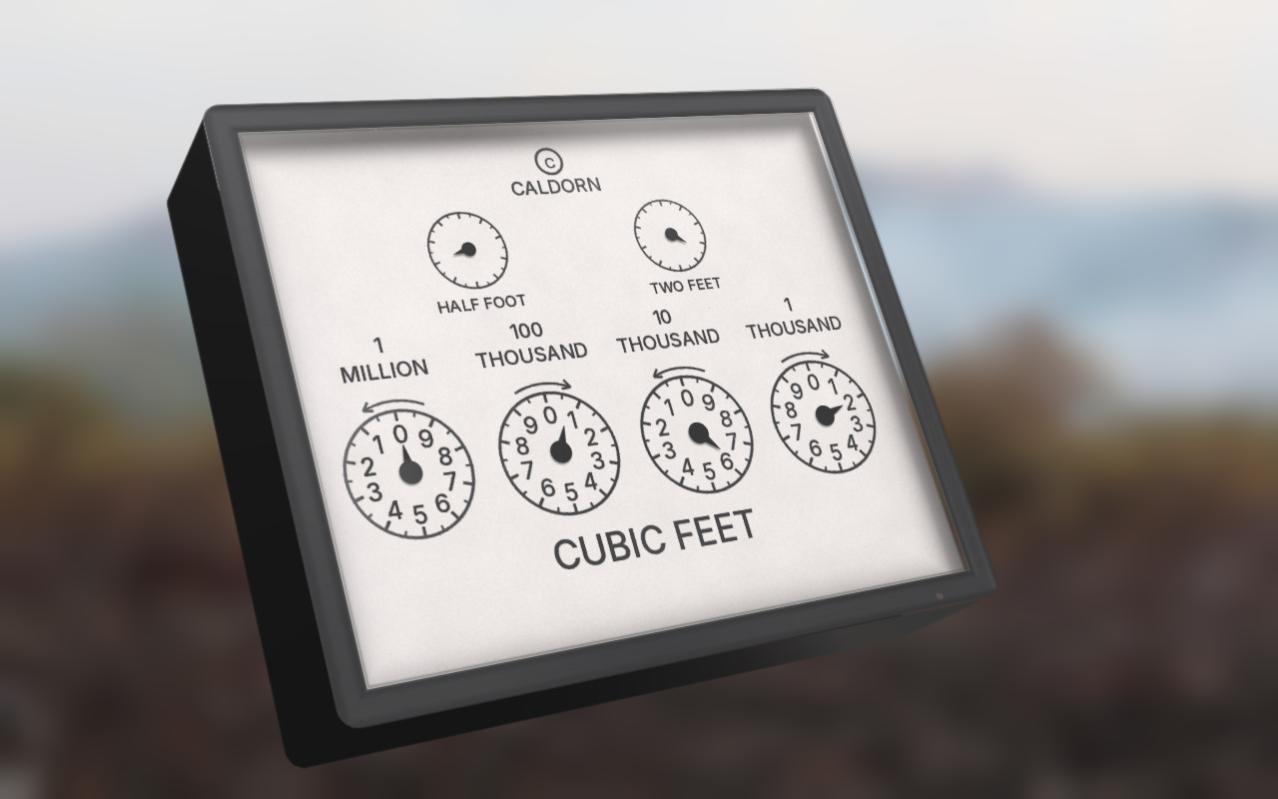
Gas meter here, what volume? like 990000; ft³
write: 6200; ft³
